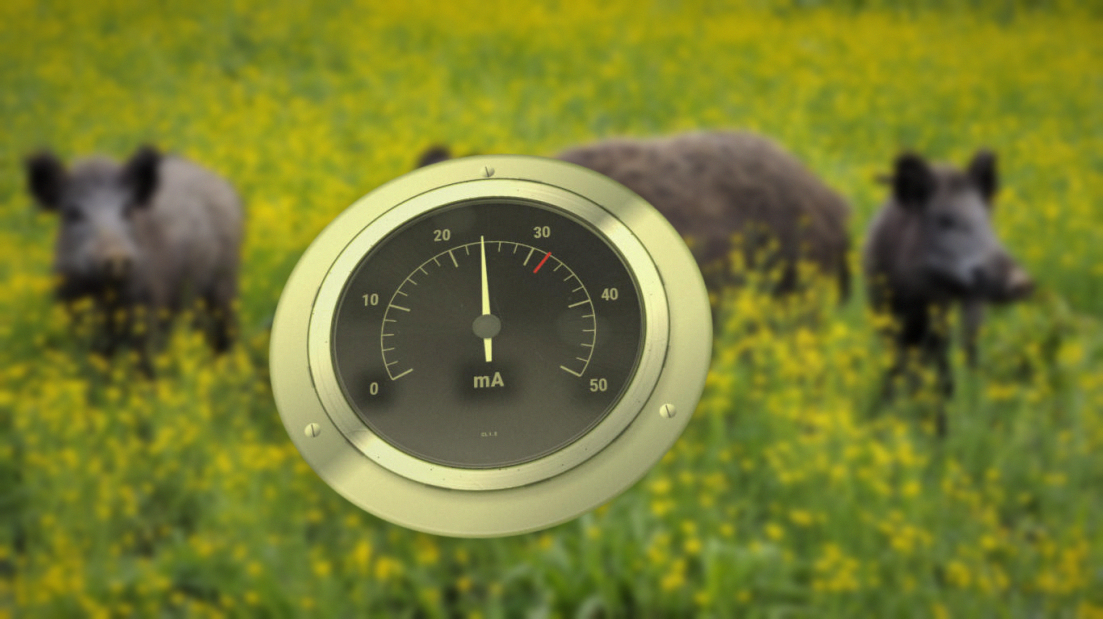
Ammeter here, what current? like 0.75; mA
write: 24; mA
